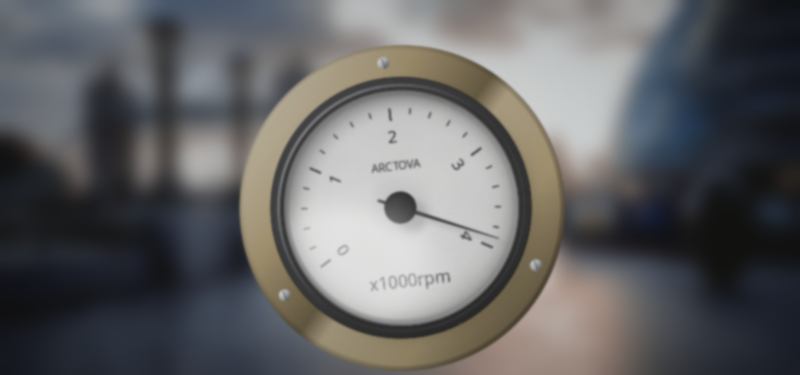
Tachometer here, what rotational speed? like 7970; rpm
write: 3900; rpm
